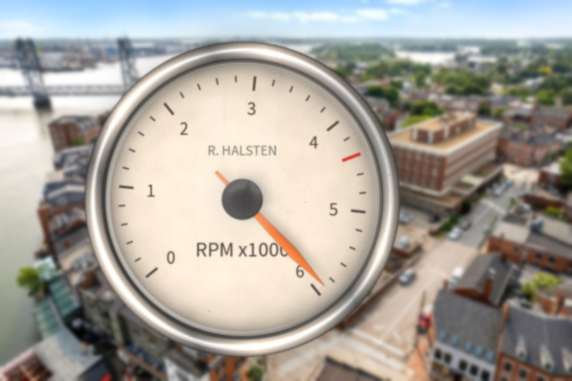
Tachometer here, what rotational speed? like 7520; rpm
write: 5900; rpm
